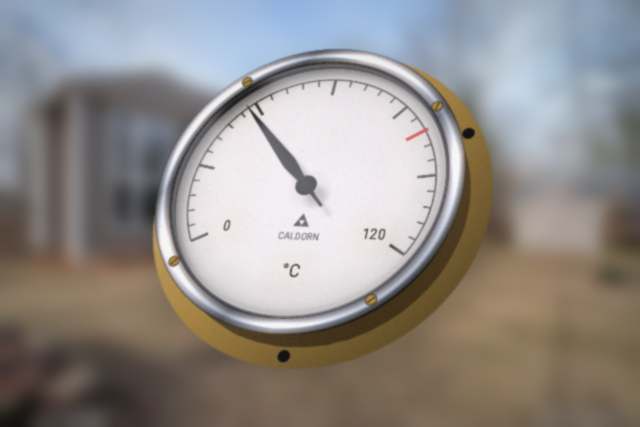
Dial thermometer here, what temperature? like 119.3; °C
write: 38; °C
